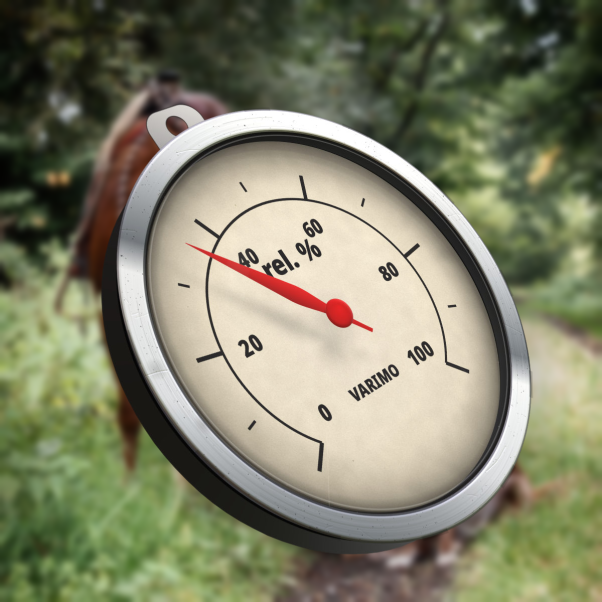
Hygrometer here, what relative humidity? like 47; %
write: 35; %
